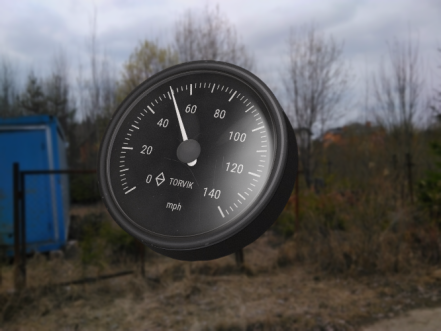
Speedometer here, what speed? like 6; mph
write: 52; mph
